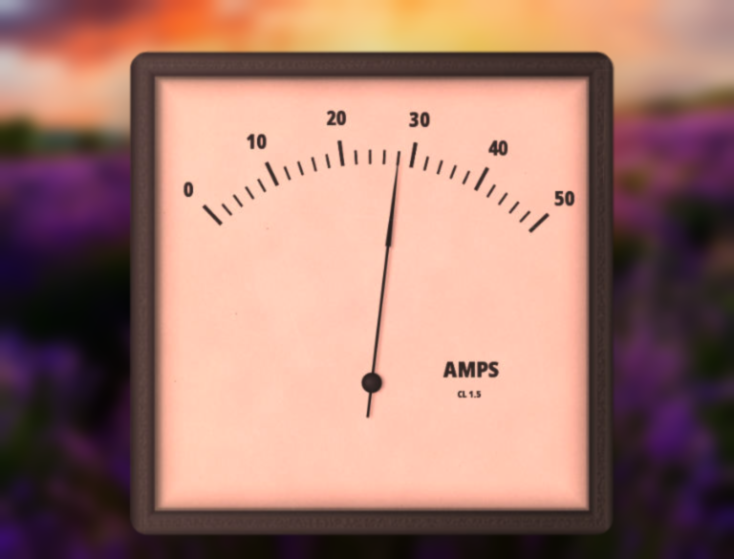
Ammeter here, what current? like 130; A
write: 28; A
